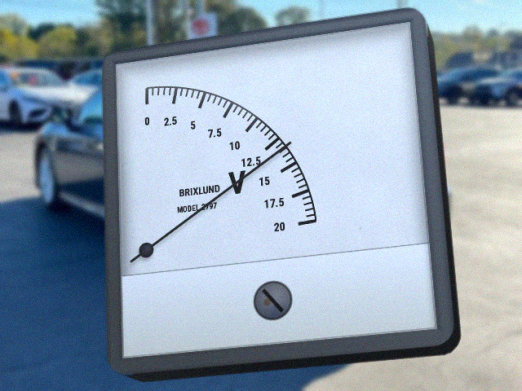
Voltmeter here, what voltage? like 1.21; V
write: 13.5; V
